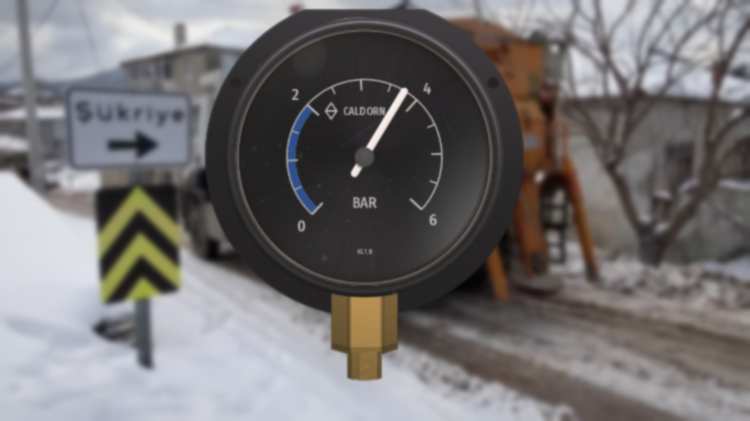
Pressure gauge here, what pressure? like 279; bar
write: 3.75; bar
